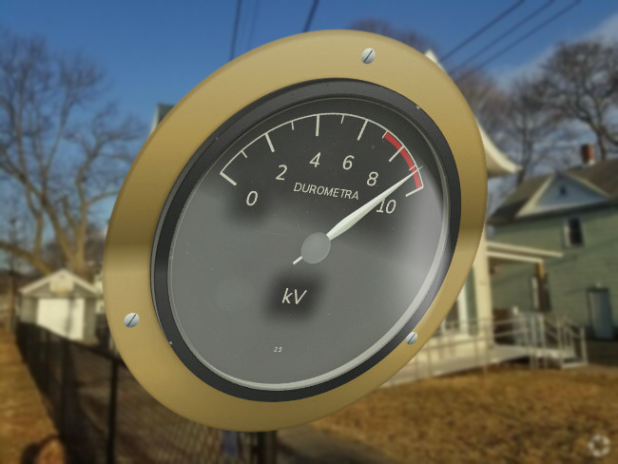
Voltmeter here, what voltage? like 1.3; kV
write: 9; kV
